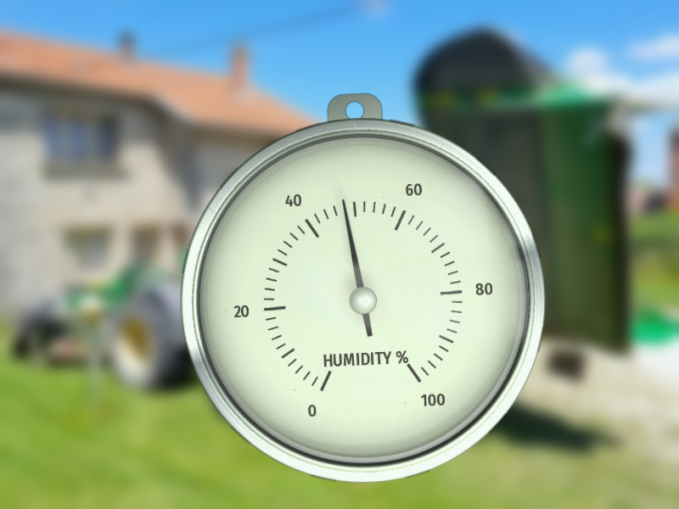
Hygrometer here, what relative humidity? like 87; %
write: 48; %
